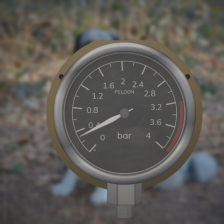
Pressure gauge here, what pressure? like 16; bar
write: 0.3; bar
